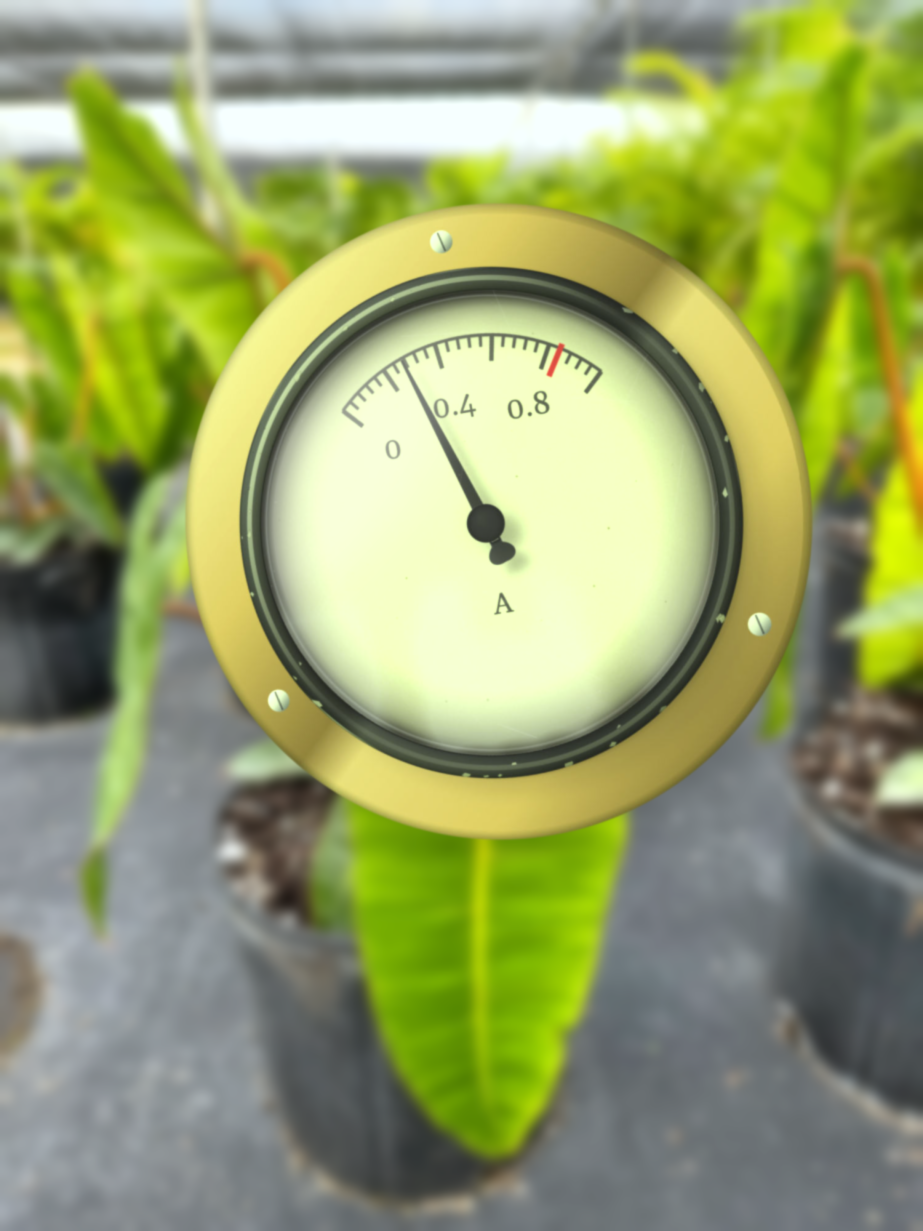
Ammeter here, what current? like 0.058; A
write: 0.28; A
